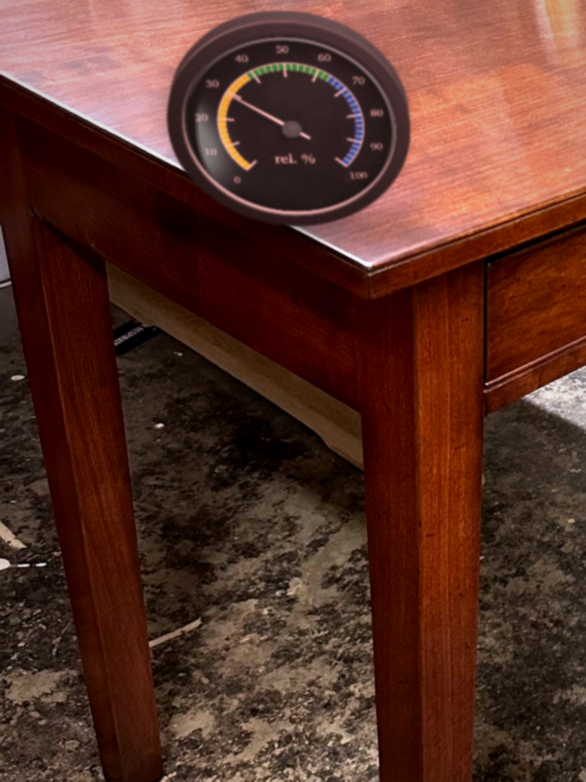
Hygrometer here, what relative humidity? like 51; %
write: 30; %
